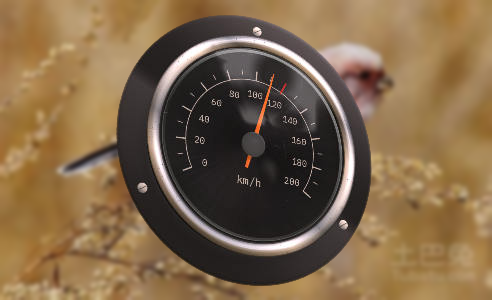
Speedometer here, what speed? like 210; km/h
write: 110; km/h
